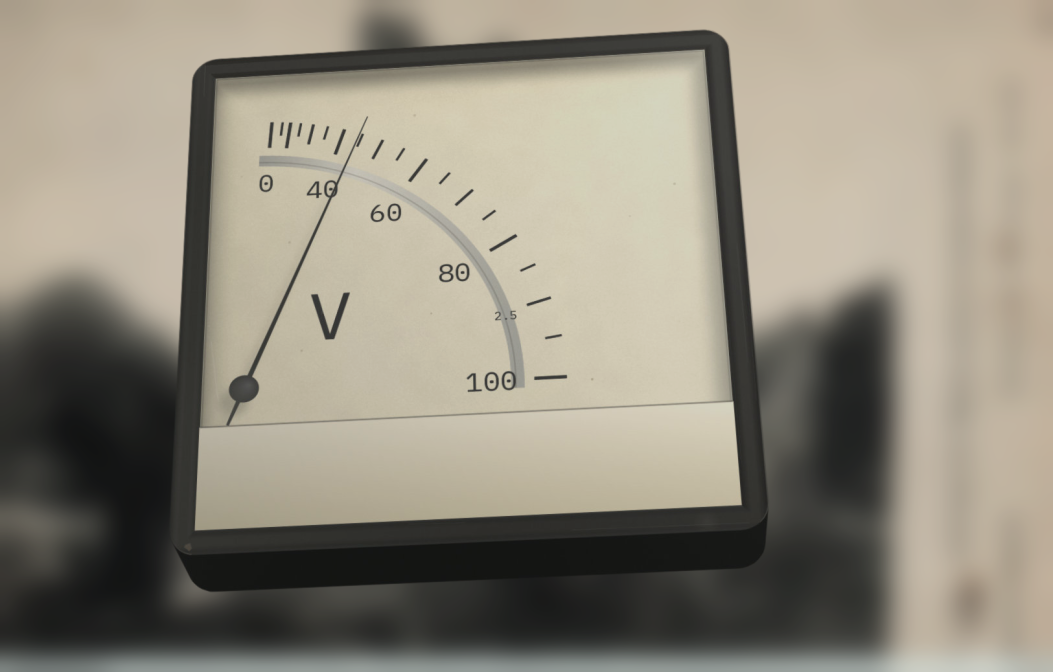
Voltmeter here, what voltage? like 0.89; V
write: 45; V
